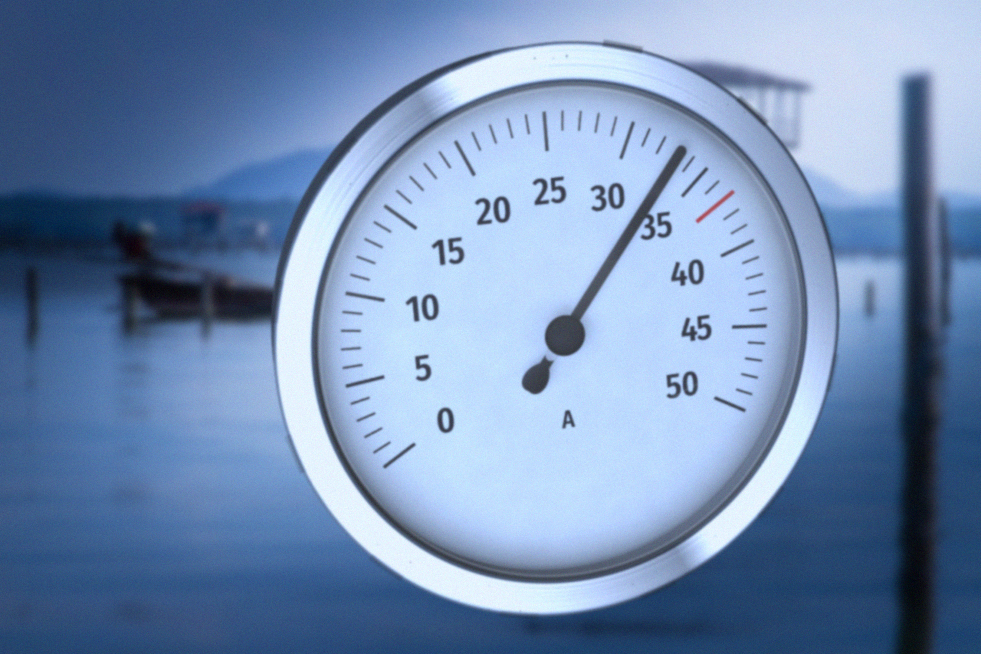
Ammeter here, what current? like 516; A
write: 33; A
